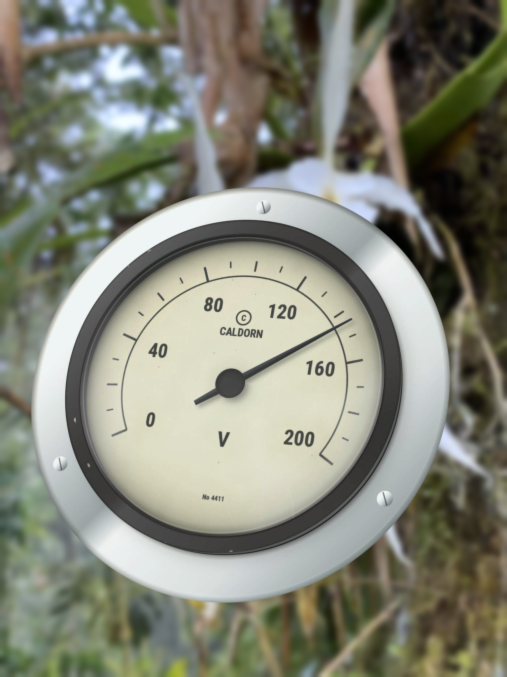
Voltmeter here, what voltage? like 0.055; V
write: 145; V
